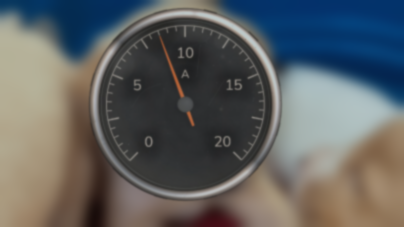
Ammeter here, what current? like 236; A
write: 8.5; A
